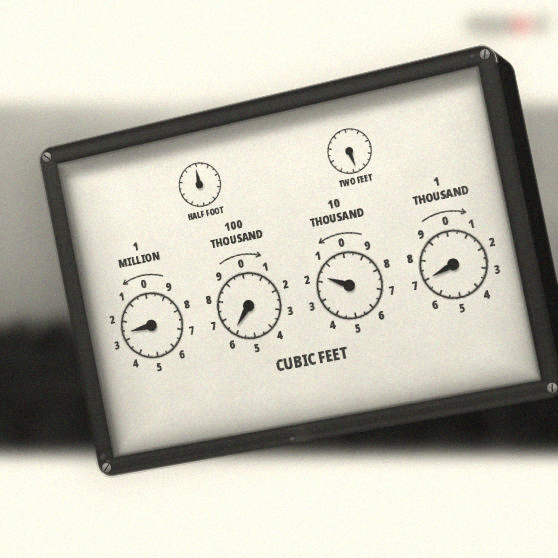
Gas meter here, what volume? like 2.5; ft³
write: 261700; ft³
